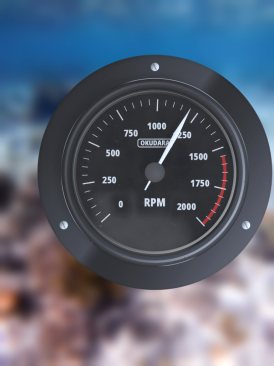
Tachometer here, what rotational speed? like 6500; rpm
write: 1200; rpm
